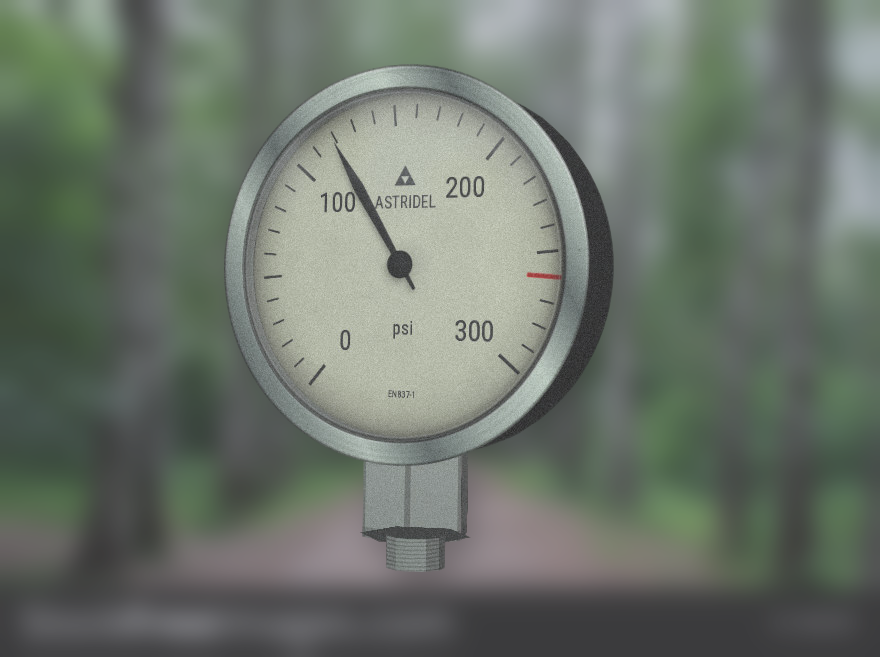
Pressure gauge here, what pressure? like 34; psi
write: 120; psi
